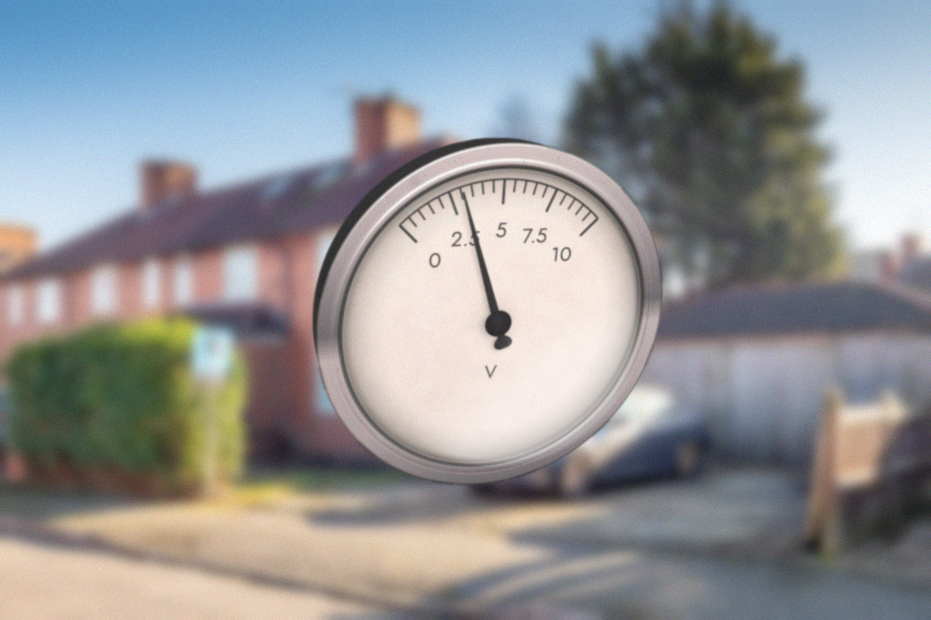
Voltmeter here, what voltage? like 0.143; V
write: 3; V
